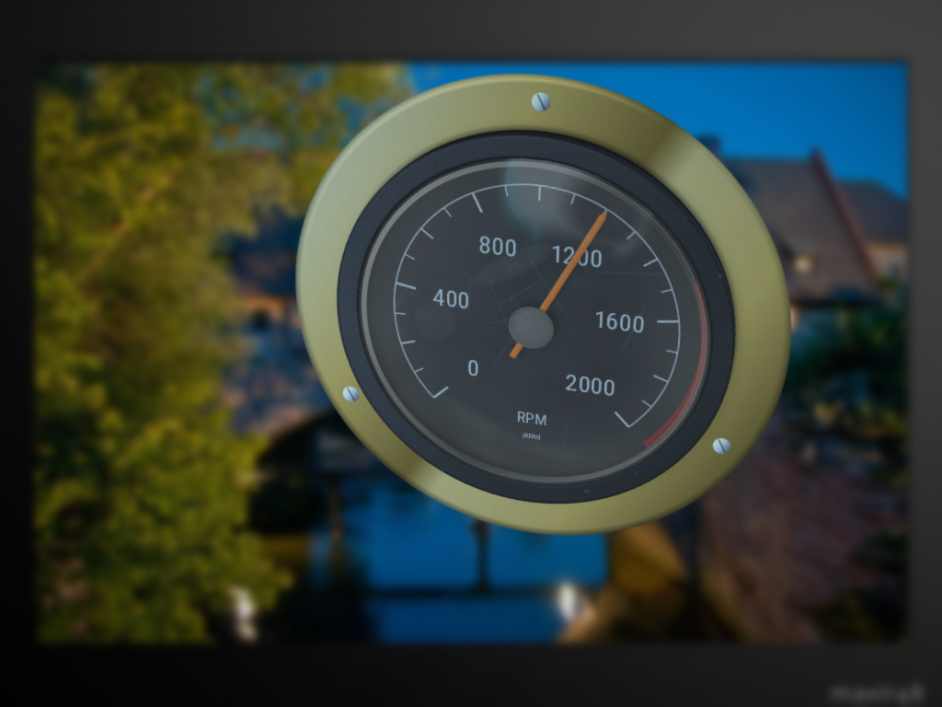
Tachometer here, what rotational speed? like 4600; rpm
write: 1200; rpm
